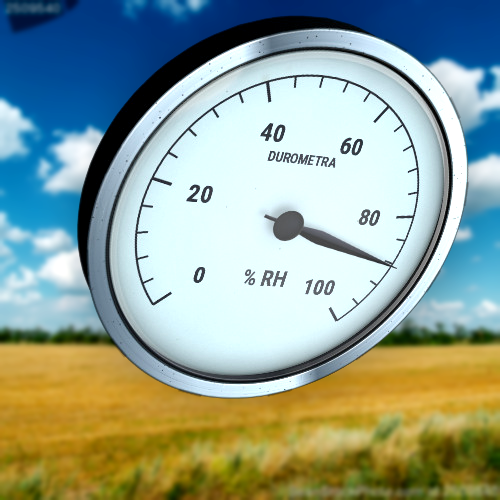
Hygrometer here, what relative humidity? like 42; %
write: 88; %
